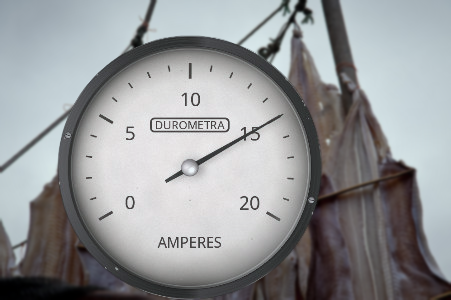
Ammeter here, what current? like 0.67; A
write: 15; A
